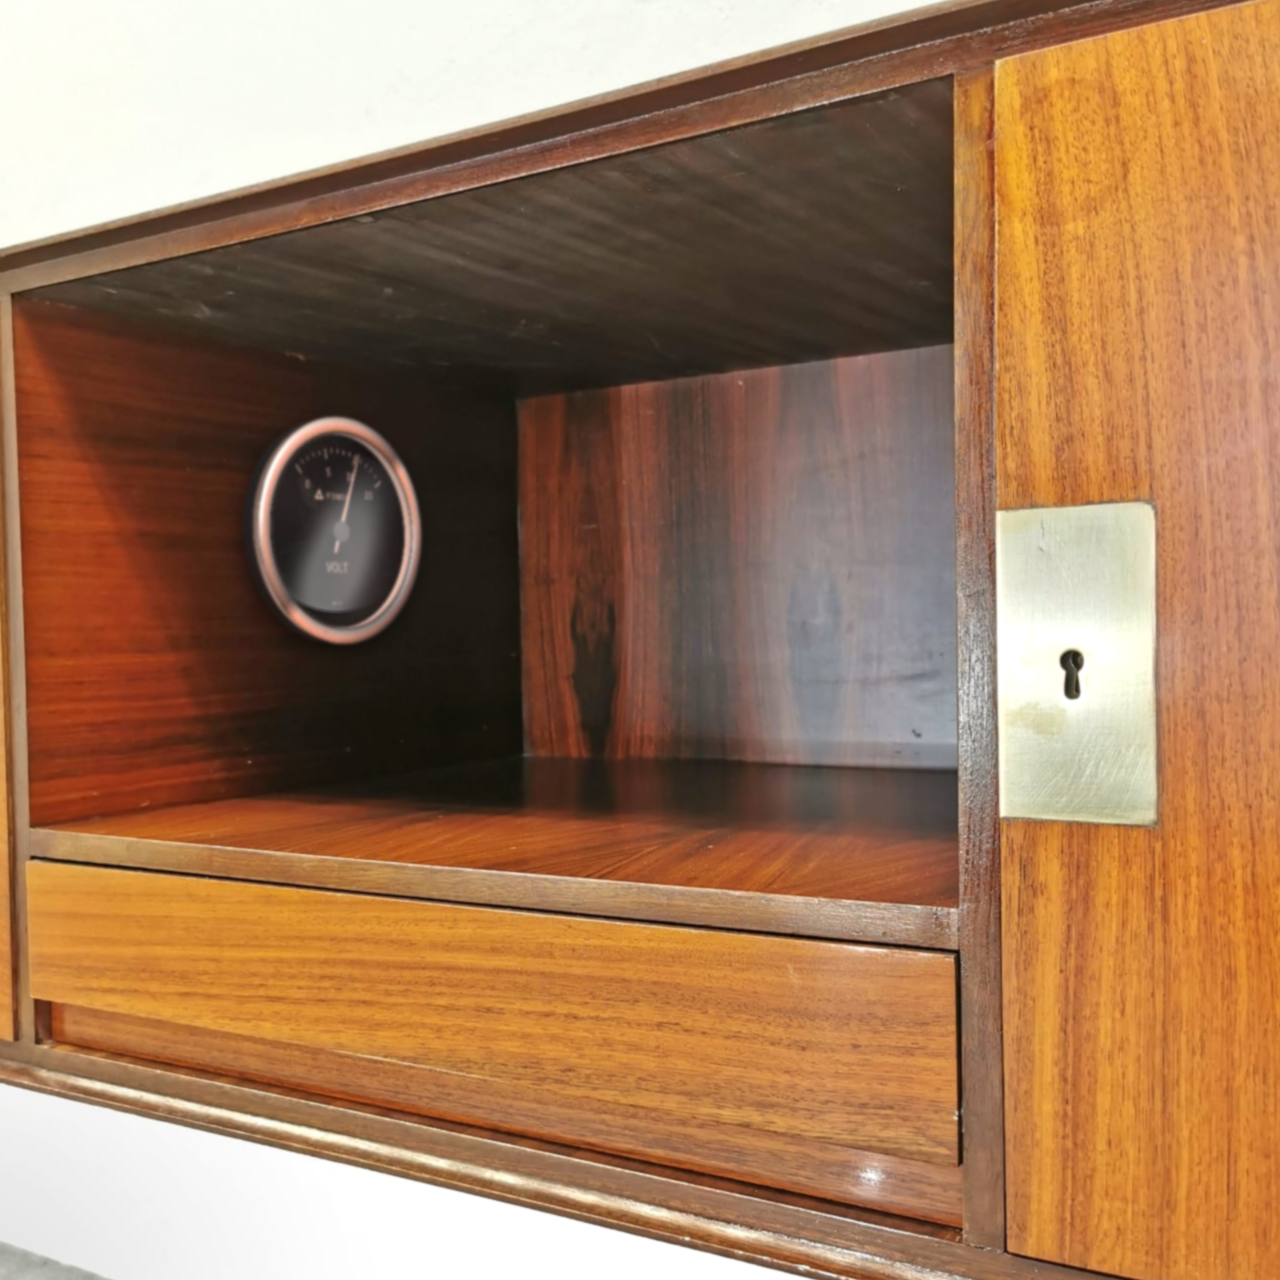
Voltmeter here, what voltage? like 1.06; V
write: 10; V
